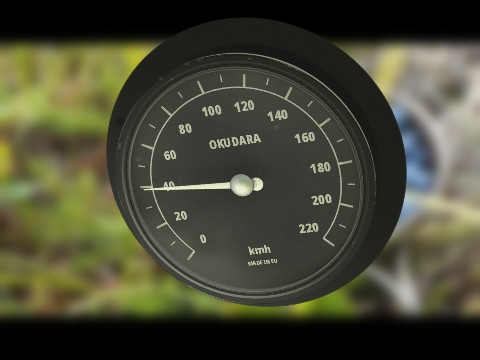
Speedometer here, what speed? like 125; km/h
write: 40; km/h
